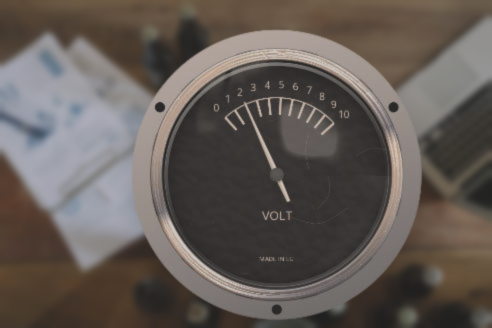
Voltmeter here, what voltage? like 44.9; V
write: 2; V
